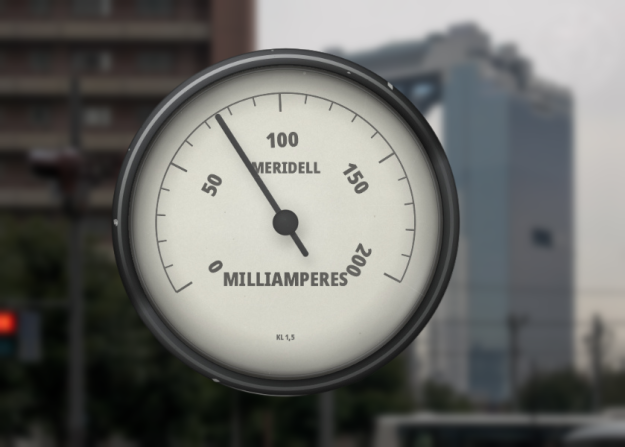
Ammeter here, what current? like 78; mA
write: 75; mA
